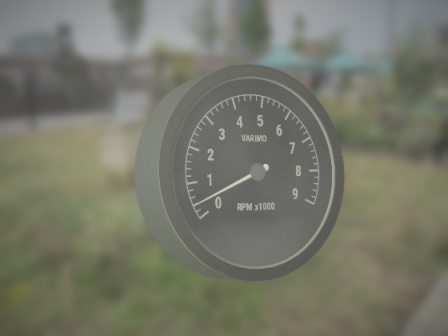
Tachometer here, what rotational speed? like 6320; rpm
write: 400; rpm
